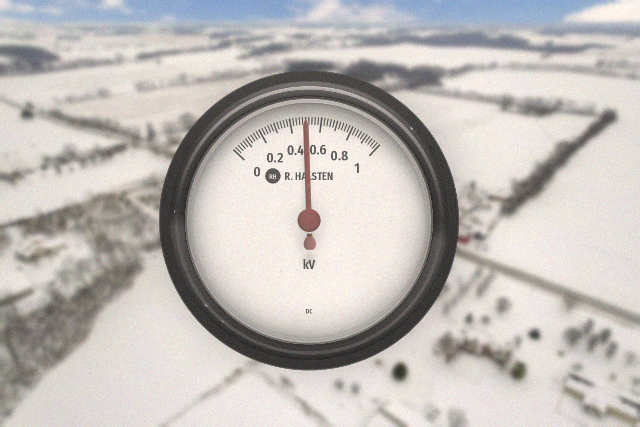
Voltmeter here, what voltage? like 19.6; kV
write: 0.5; kV
